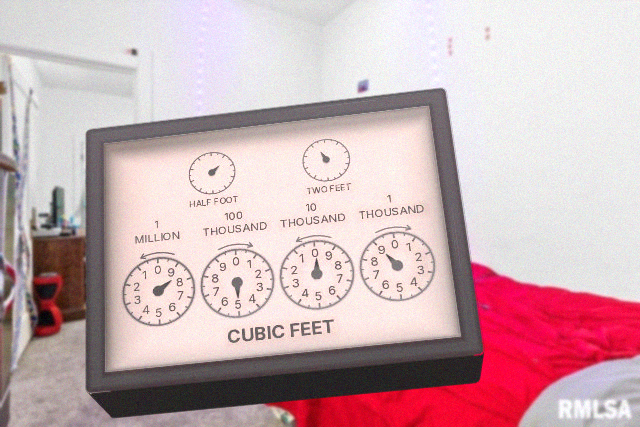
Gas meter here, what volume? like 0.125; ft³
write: 849900; ft³
